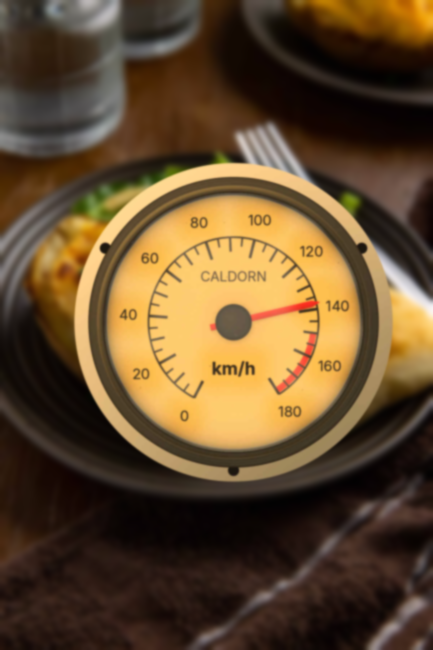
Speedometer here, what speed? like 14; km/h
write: 137.5; km/h
